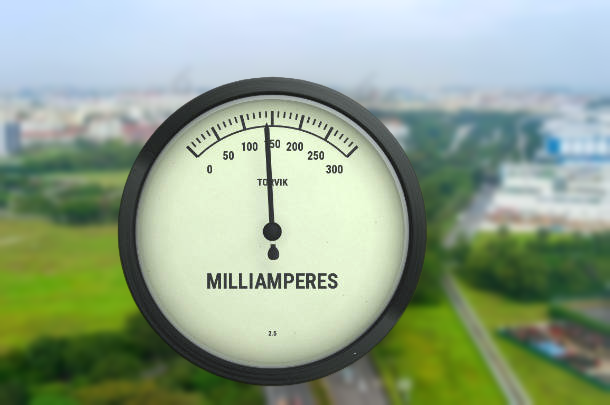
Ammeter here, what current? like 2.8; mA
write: 140; mA
